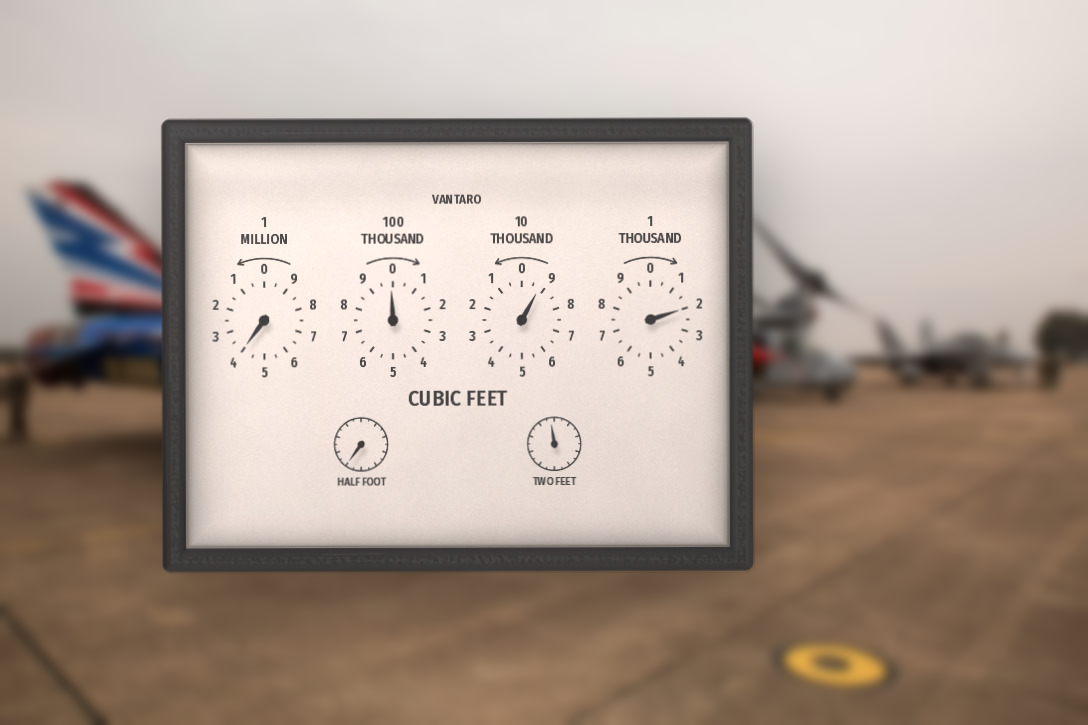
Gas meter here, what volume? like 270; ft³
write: 399200; ft³
